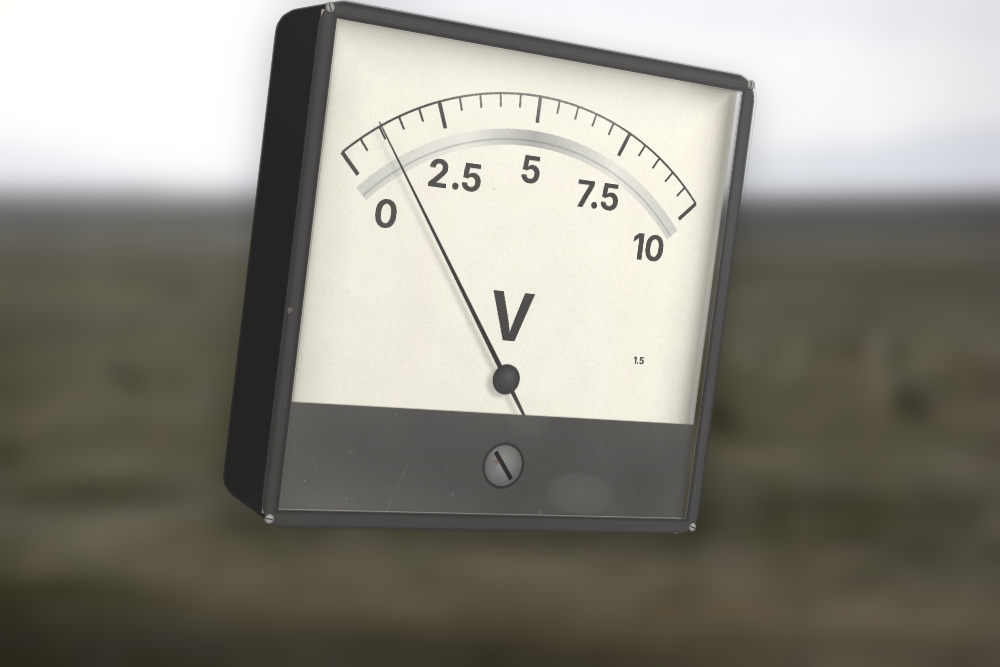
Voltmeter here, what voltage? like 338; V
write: 1; V
